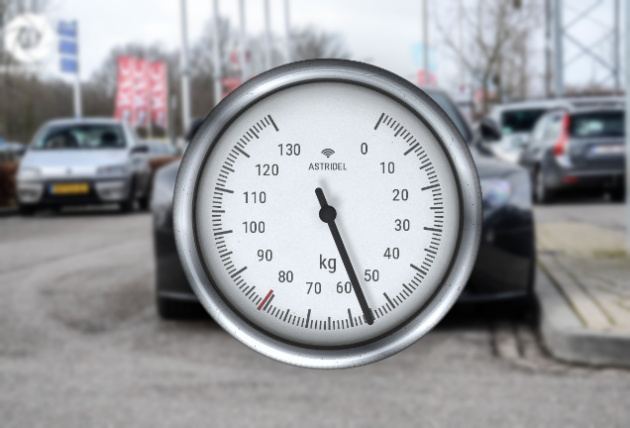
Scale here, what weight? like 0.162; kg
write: 56; kg
